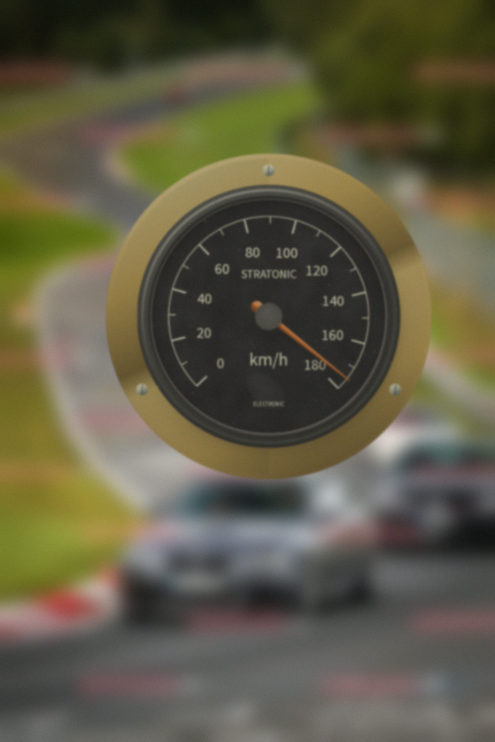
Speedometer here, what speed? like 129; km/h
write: 175; km/h
